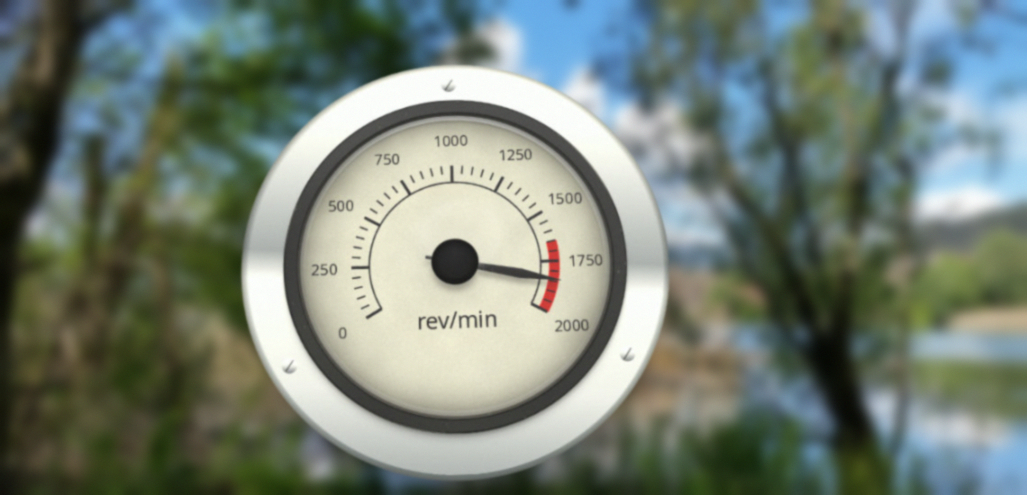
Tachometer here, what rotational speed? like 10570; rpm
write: 1850; rpm
